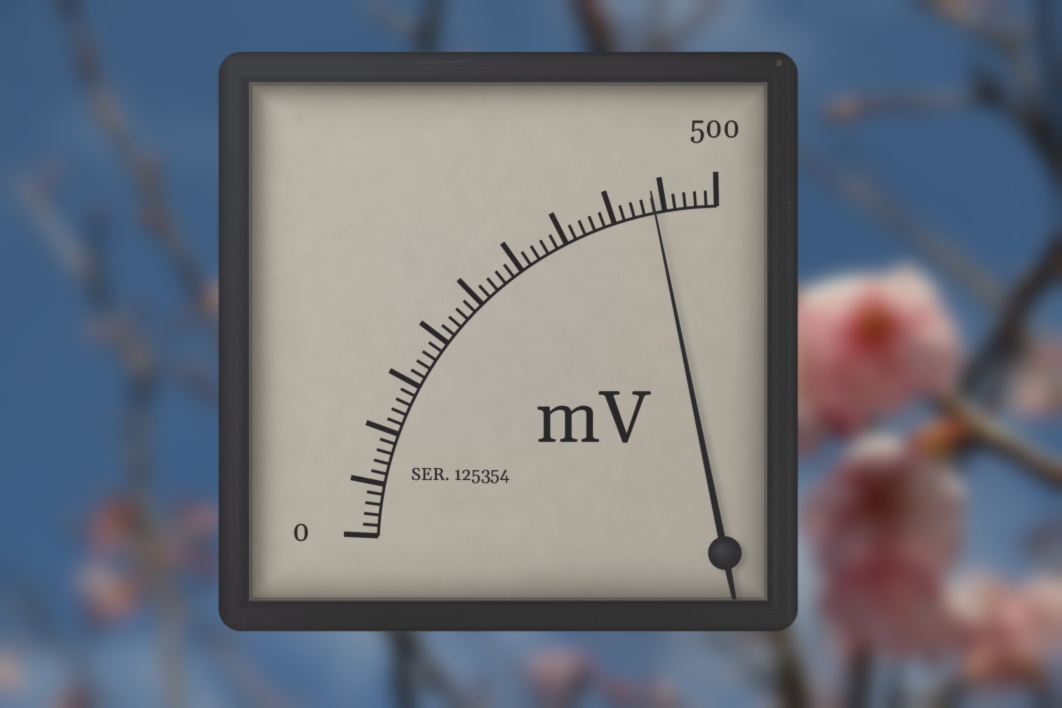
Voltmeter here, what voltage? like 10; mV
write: 440; mV
